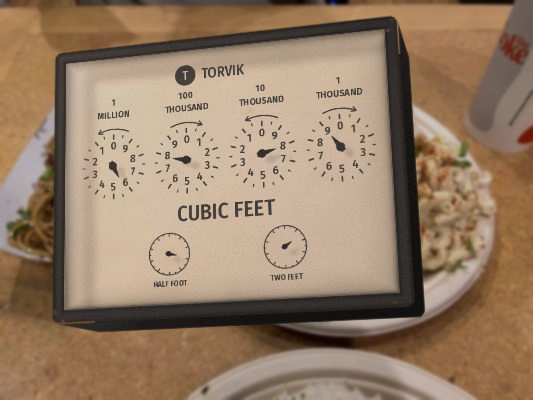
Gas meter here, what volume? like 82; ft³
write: 577900; ft³
